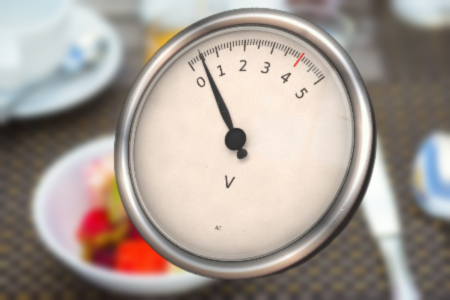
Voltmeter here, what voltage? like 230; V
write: 0.5; V
